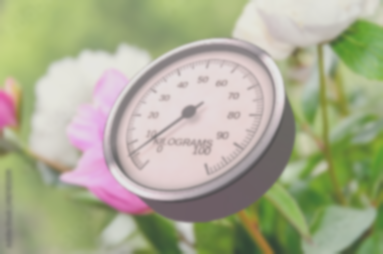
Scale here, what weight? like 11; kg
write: 5; kg
